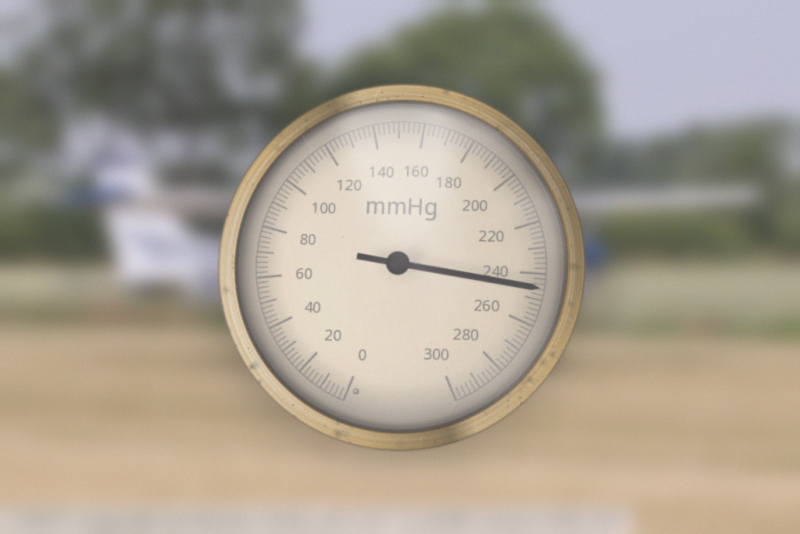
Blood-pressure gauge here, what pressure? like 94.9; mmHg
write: 246; mmHg
